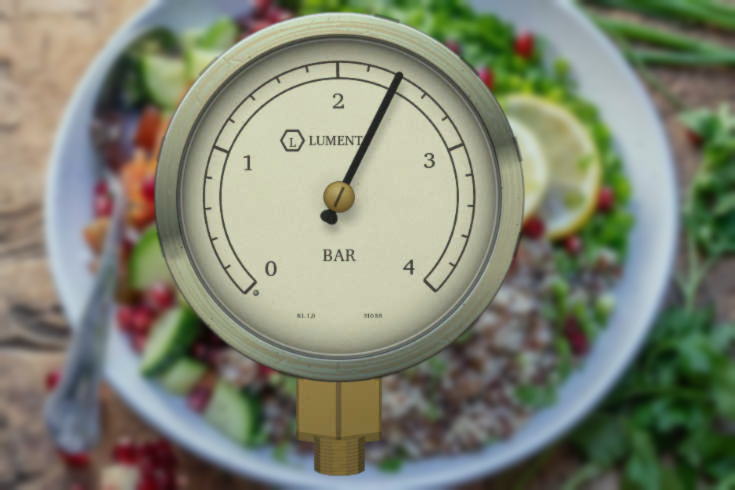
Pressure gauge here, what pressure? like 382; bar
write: 2.4; bar
